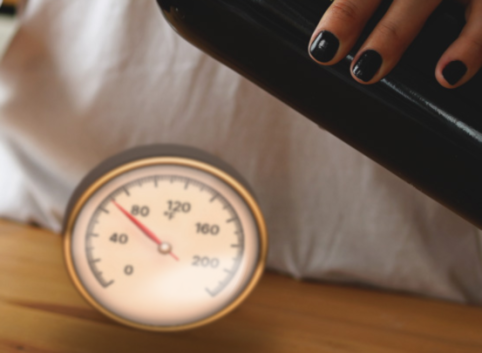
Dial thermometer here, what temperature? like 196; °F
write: 70; °F
